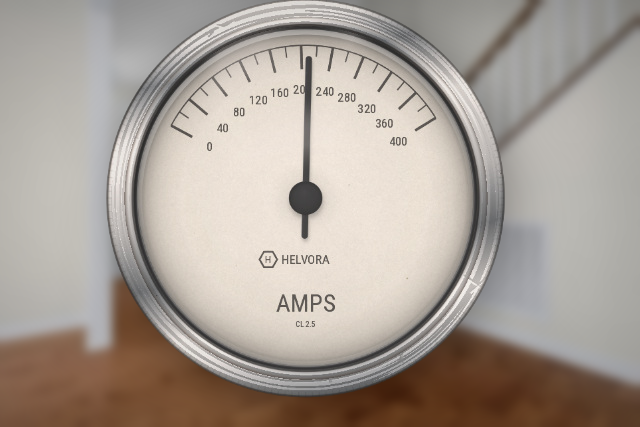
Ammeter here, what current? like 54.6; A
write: 210; A
